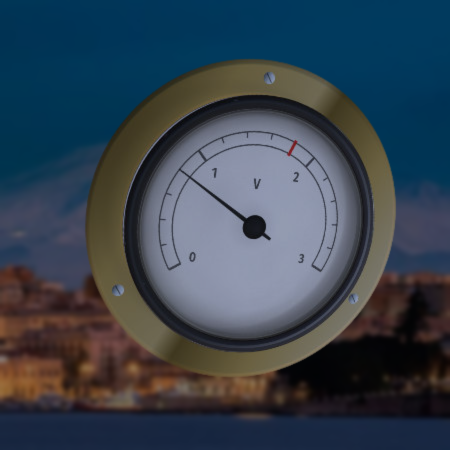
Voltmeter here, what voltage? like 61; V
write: 0.8; V
